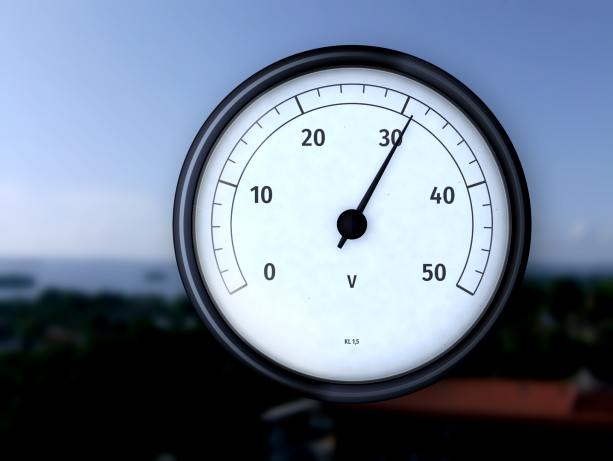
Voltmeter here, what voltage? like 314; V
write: 31; V
